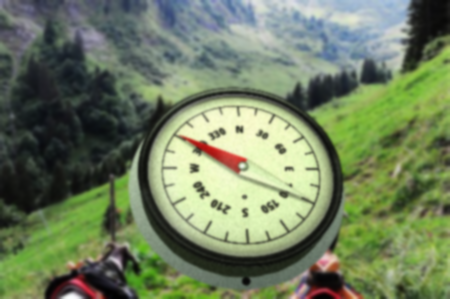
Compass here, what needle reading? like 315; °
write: 300; °
